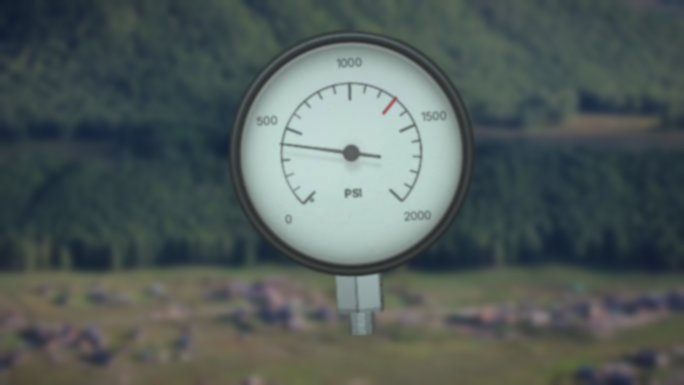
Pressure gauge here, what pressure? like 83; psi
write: 400; psi
